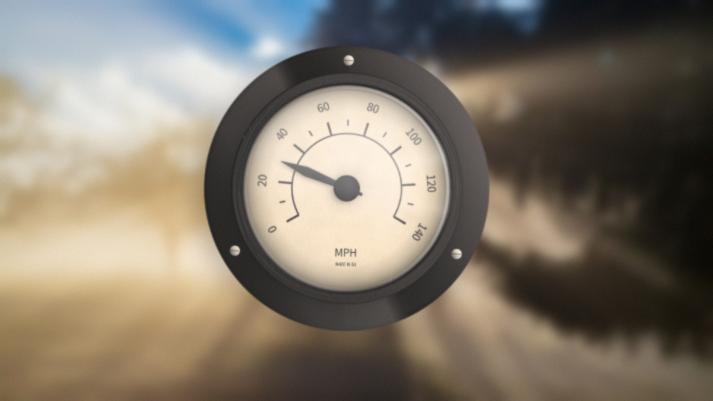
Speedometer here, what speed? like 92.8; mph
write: 30; mph
